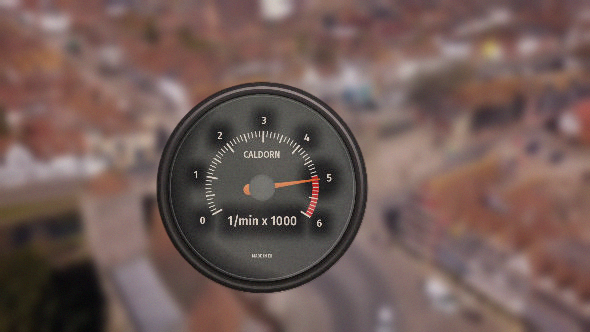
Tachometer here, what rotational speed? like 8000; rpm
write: 5000; rpm
